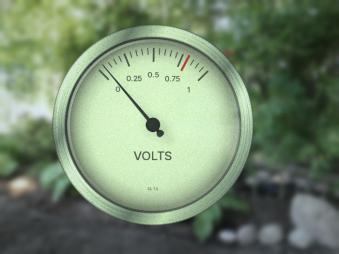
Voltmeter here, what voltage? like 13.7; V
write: 0.05; V
